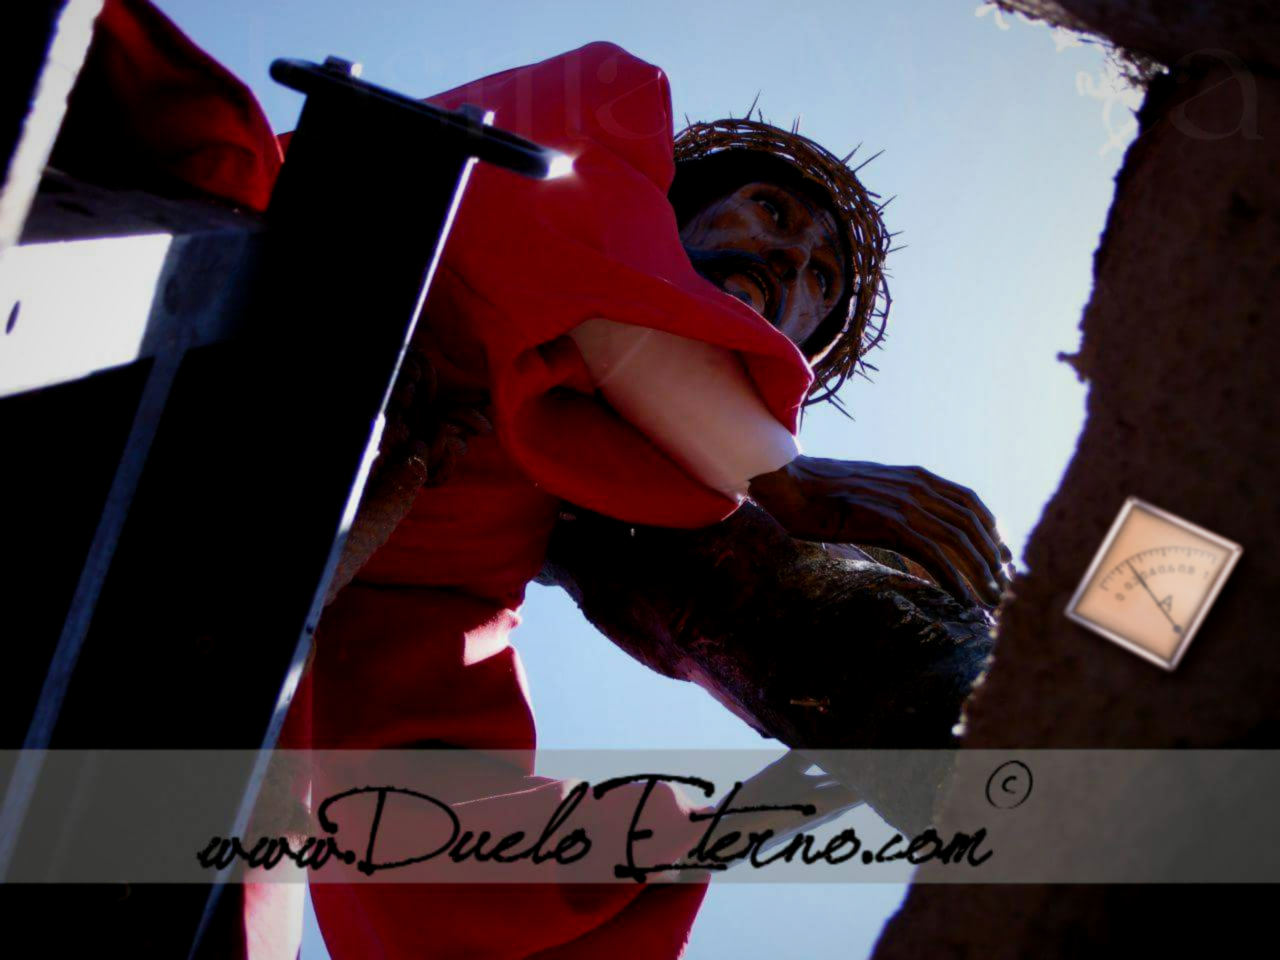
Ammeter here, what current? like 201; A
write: 0.3; A
